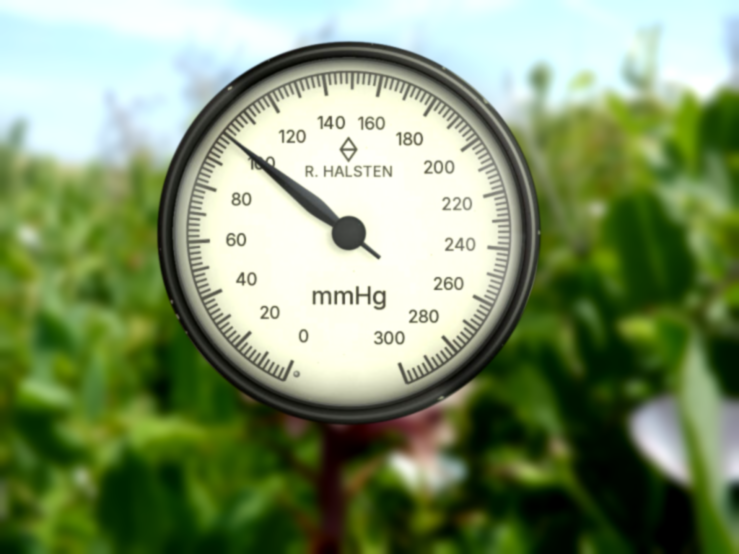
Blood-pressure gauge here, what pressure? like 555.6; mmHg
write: 100; mmHg
